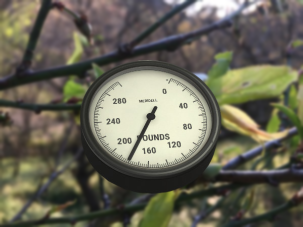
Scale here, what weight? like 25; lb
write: 180; lb
